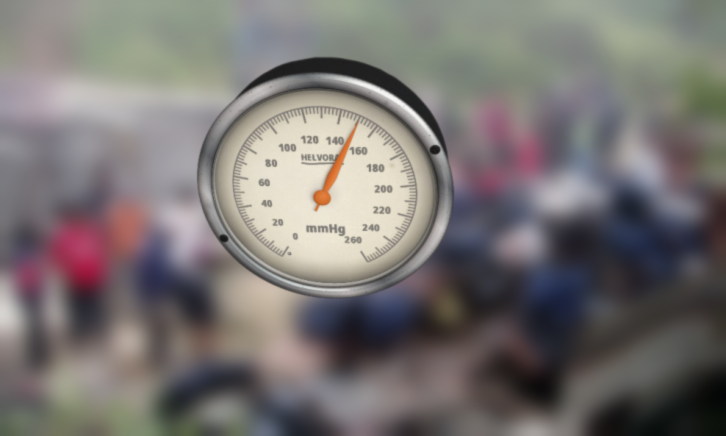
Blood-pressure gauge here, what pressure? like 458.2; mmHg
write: 150; mmHg
